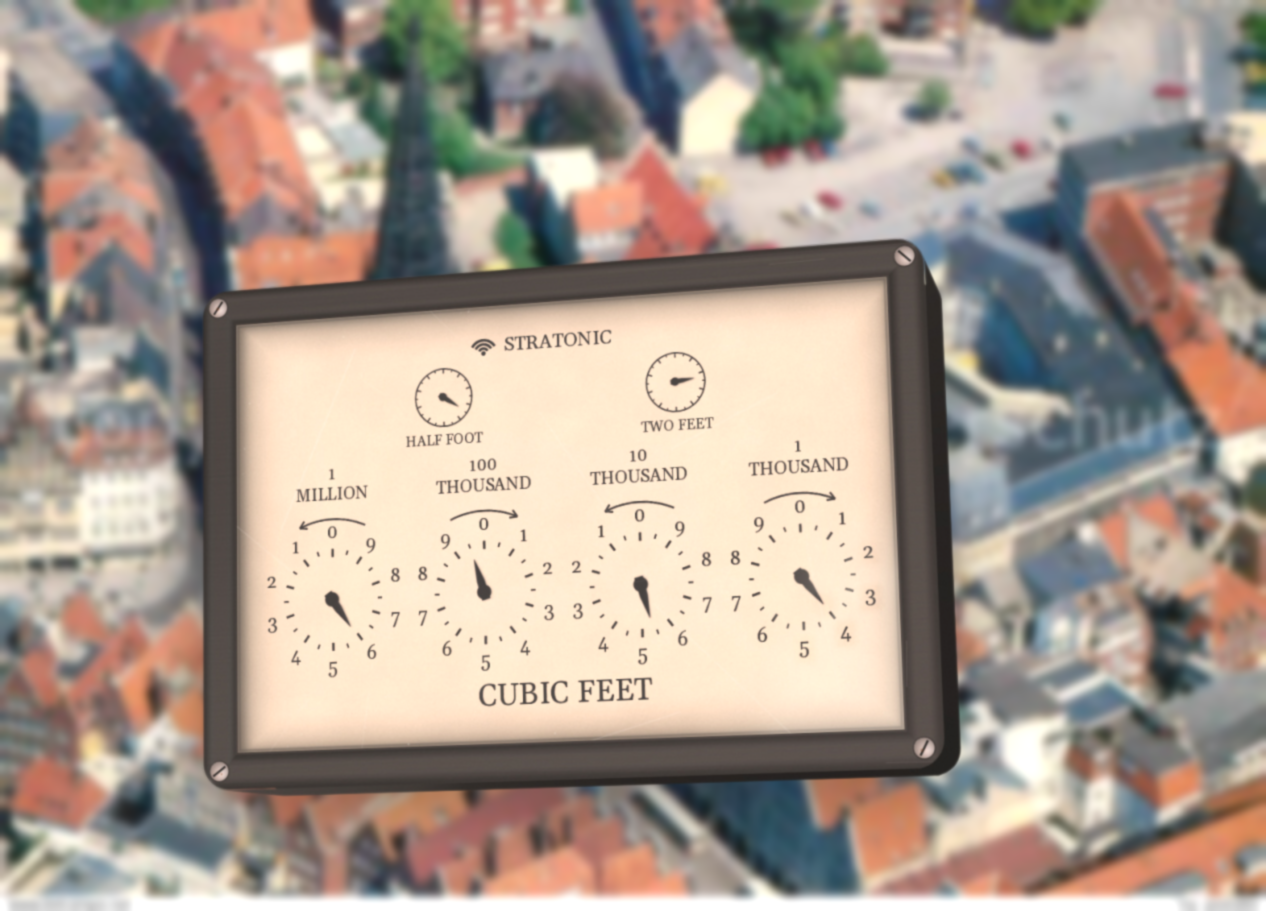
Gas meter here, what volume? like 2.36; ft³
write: 595400; ft³
